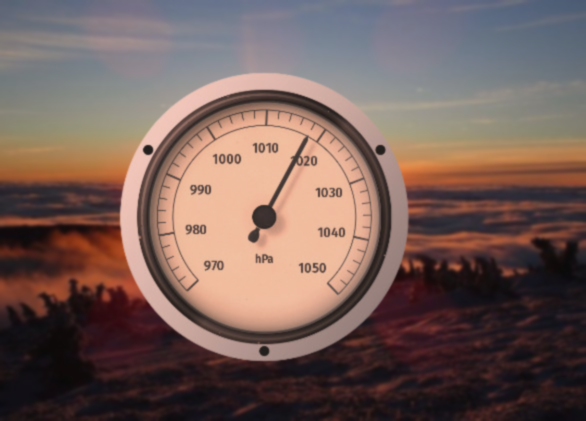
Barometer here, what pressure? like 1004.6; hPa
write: 1018; hPa
